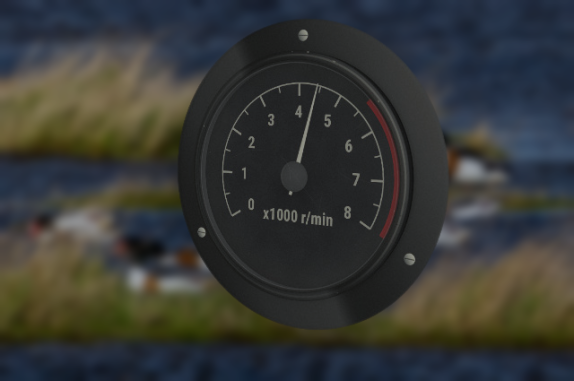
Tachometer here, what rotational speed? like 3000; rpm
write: 4500; rpm
